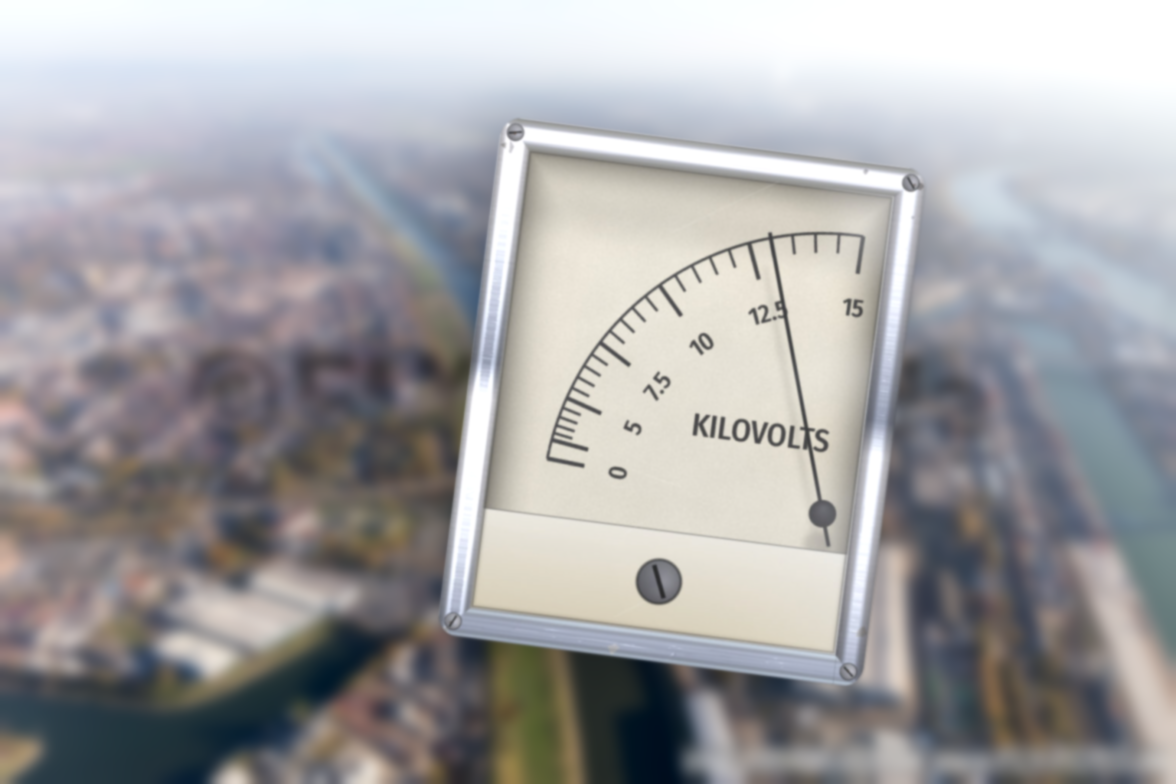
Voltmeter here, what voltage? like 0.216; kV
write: 13; kV
